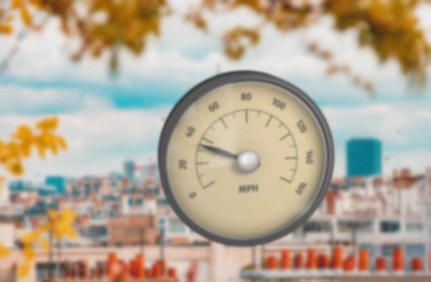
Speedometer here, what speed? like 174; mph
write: 35; mph
